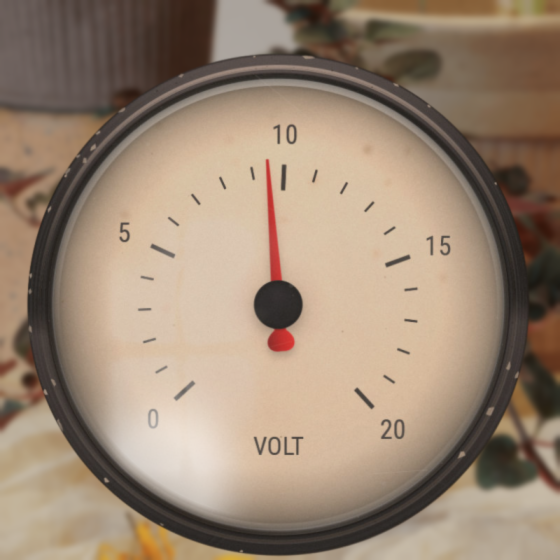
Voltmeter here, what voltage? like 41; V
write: 9.5; V
